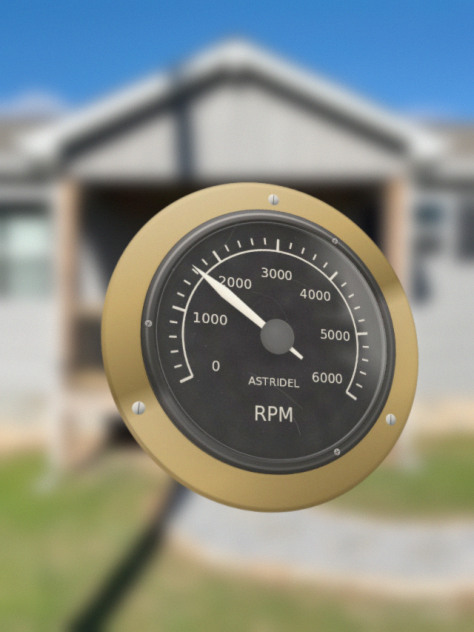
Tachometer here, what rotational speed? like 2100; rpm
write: 1600; rpm
